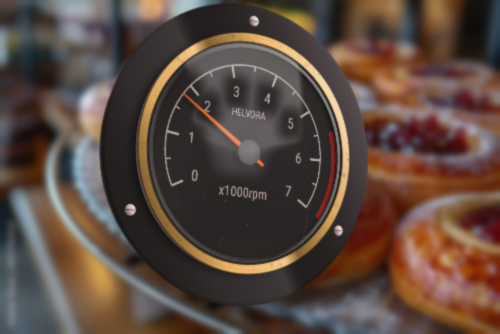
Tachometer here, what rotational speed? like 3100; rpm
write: 1750; rpm
